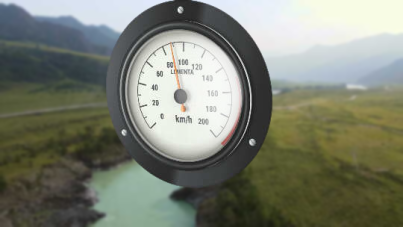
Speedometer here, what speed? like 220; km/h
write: 90; km/h
